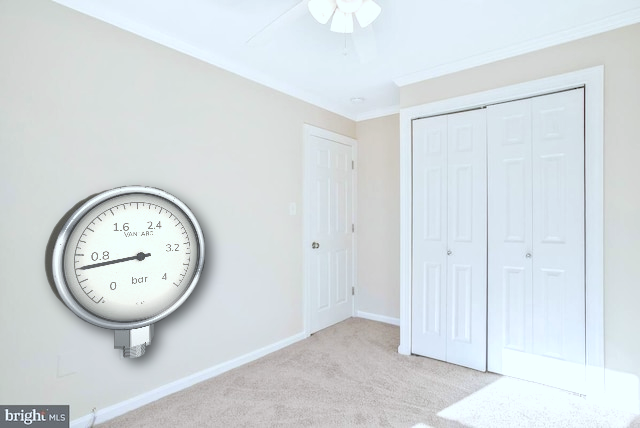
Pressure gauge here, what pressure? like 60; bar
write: 0.6; bar
